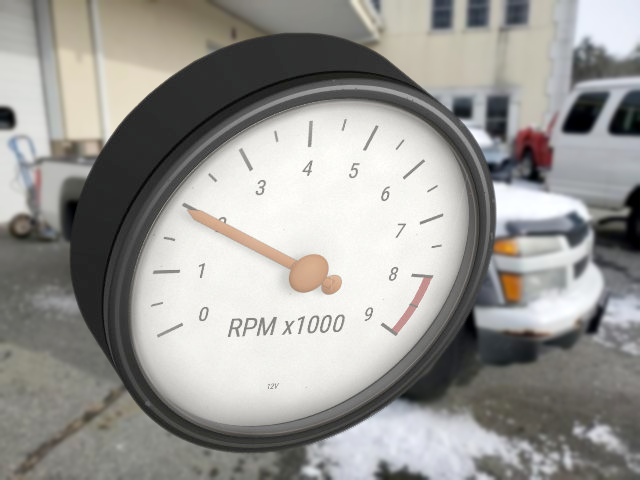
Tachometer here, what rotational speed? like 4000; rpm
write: 2000; rpm
